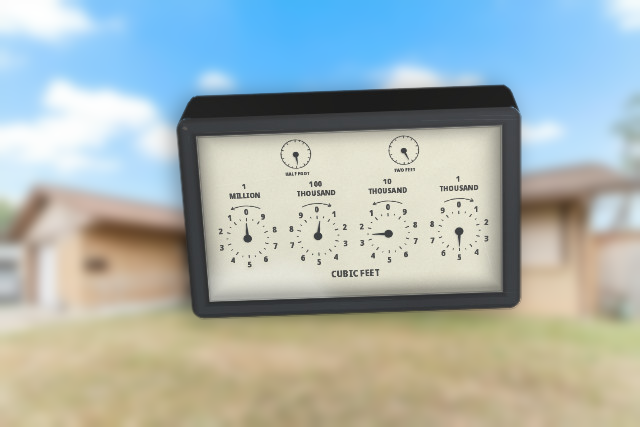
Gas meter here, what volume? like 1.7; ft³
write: 2500; ft³
